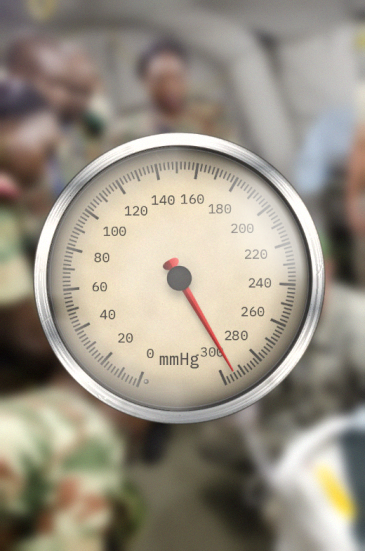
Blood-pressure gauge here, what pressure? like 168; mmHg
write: 294; mmHg
